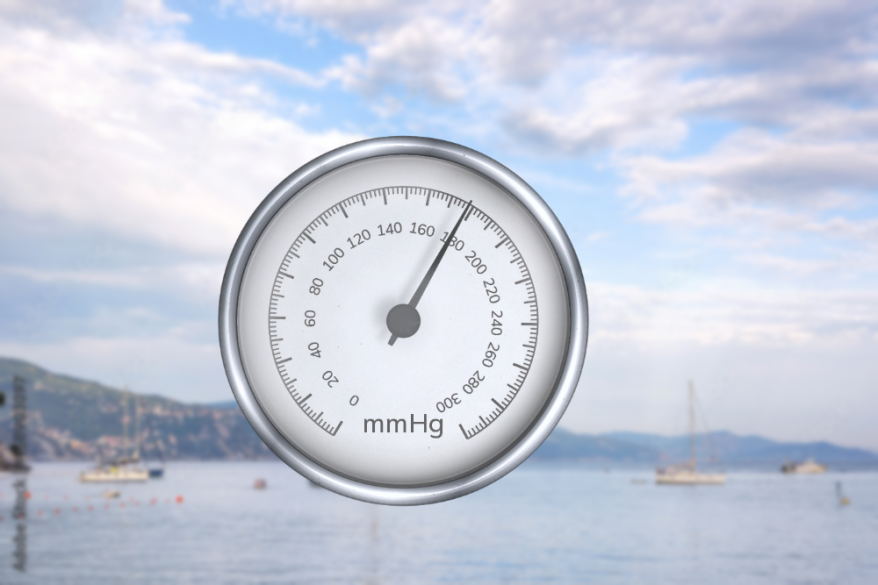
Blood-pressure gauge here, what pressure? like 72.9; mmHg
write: 178; mmHg
